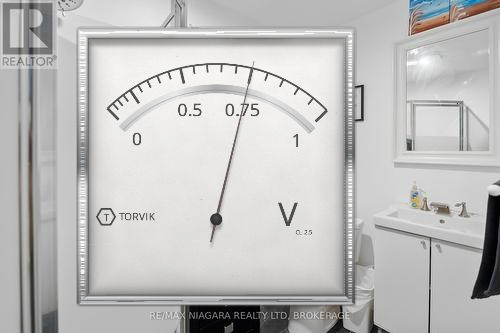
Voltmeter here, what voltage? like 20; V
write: 0.75; V
